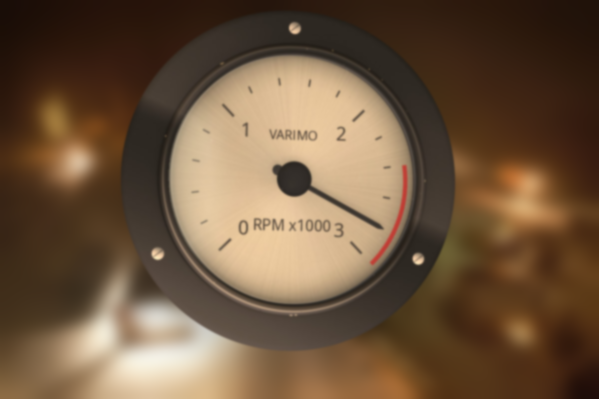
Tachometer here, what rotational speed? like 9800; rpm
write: 2800; rpm
